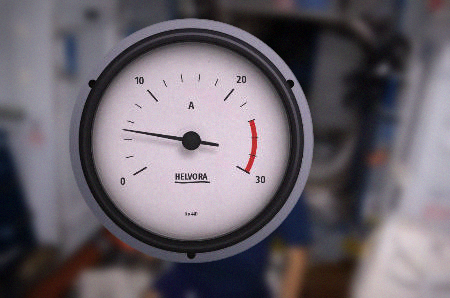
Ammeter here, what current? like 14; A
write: 5; A
